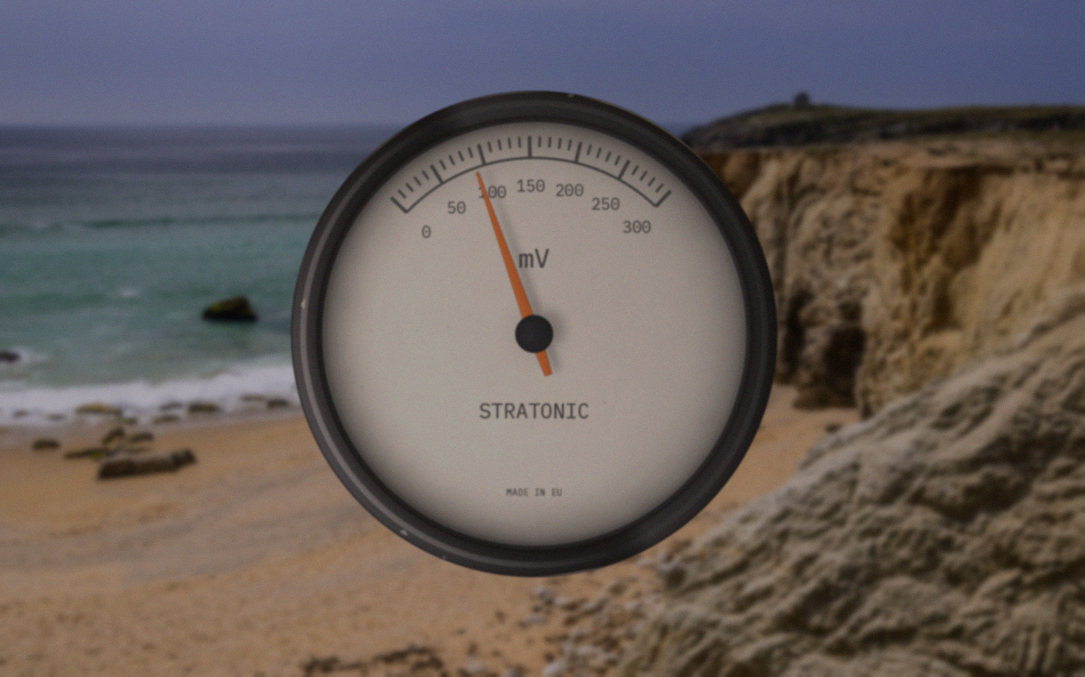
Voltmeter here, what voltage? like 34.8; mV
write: 90; mV
